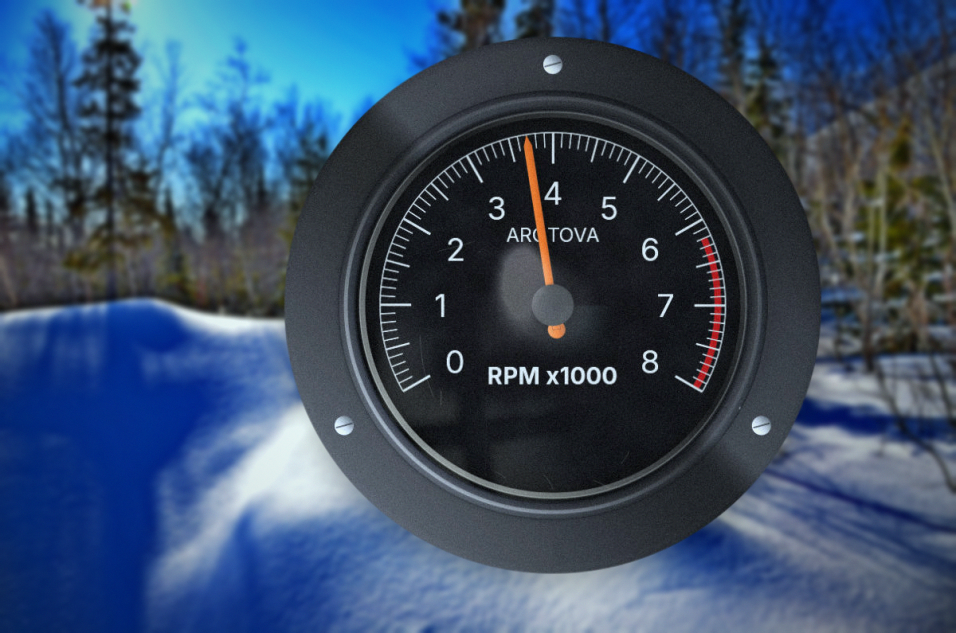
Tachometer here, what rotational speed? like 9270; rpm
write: 3700; rpm
